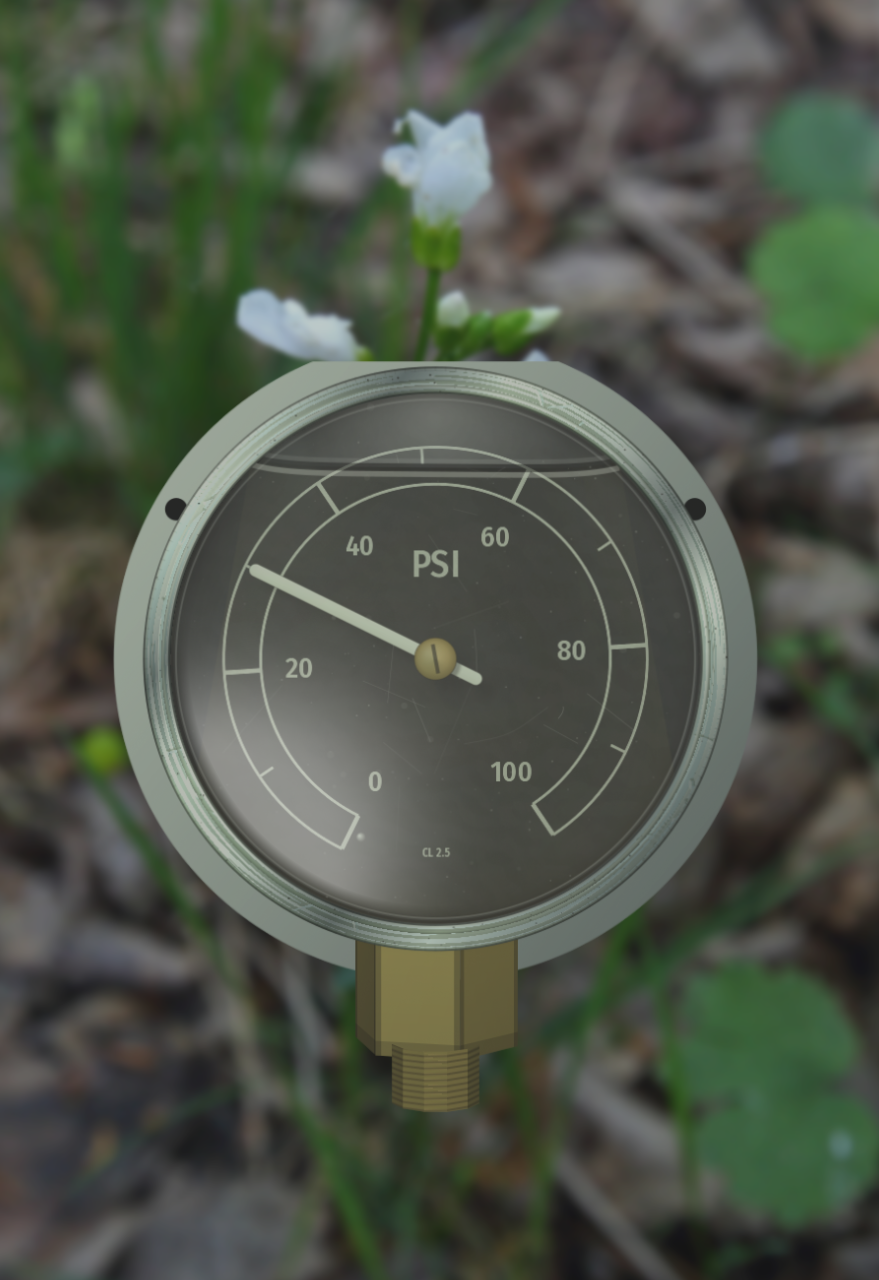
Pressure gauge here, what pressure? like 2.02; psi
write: 30; psi
